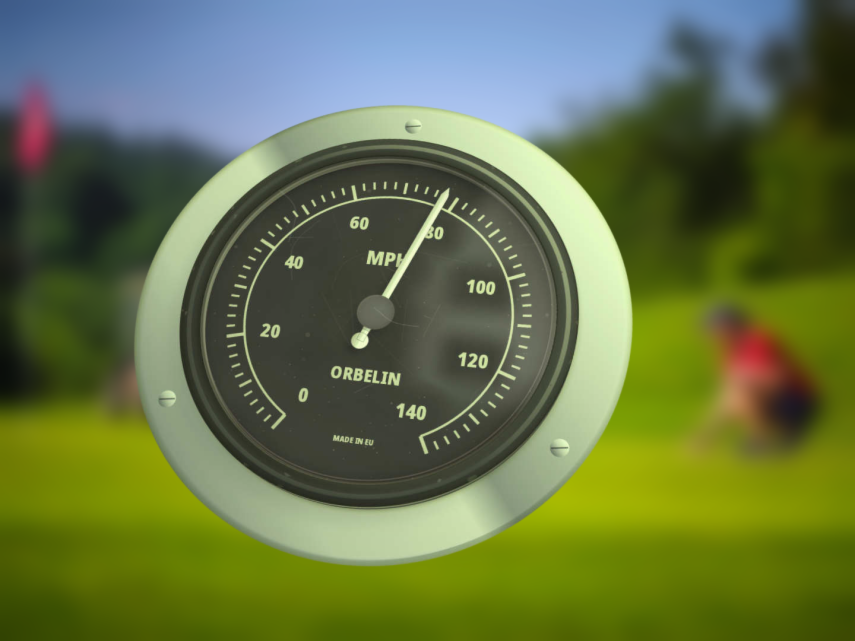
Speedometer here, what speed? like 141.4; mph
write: 78; mph
